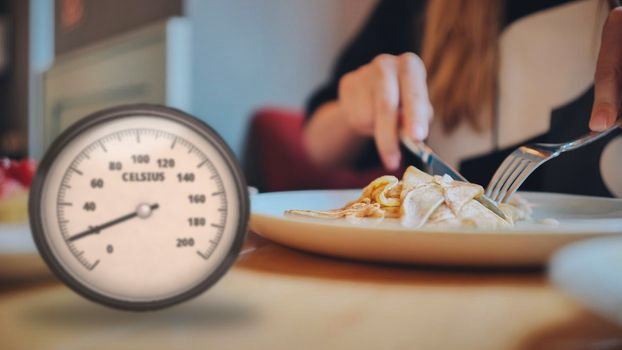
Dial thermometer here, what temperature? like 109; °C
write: 20; °C
